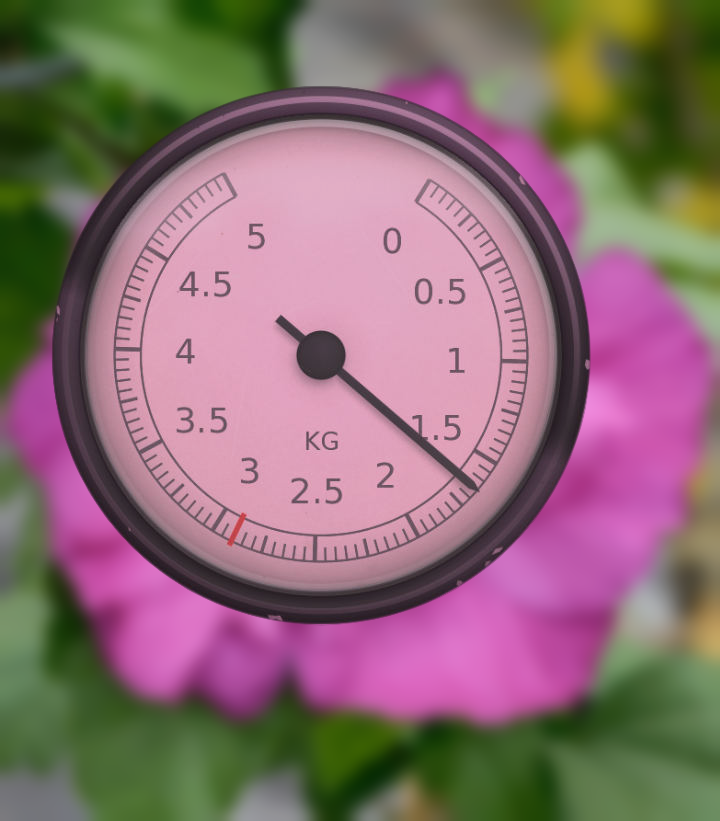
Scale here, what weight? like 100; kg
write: 1.65; kg
